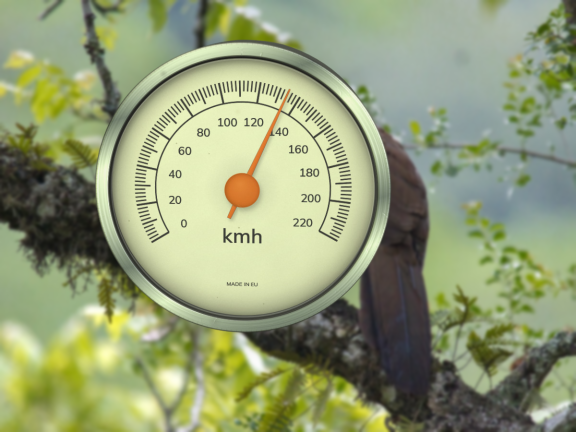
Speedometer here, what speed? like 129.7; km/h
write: 134; km/h
